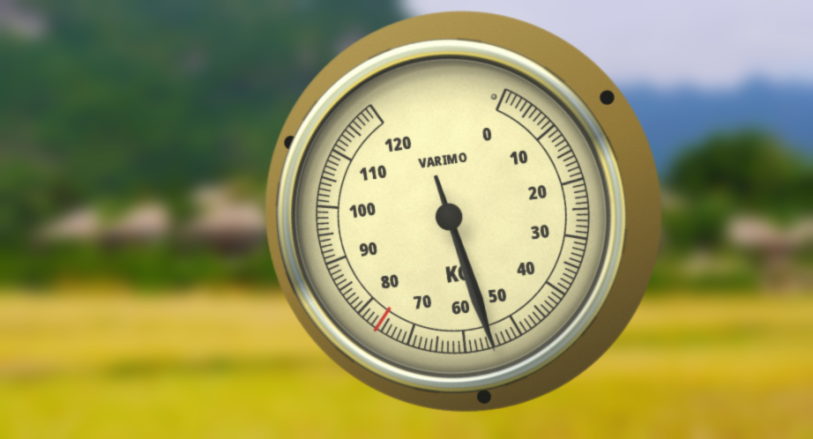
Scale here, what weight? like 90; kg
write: 55; kg
